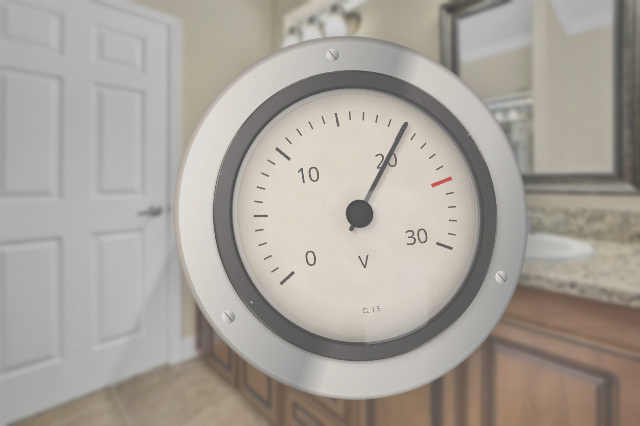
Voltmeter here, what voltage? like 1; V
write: 20; V
